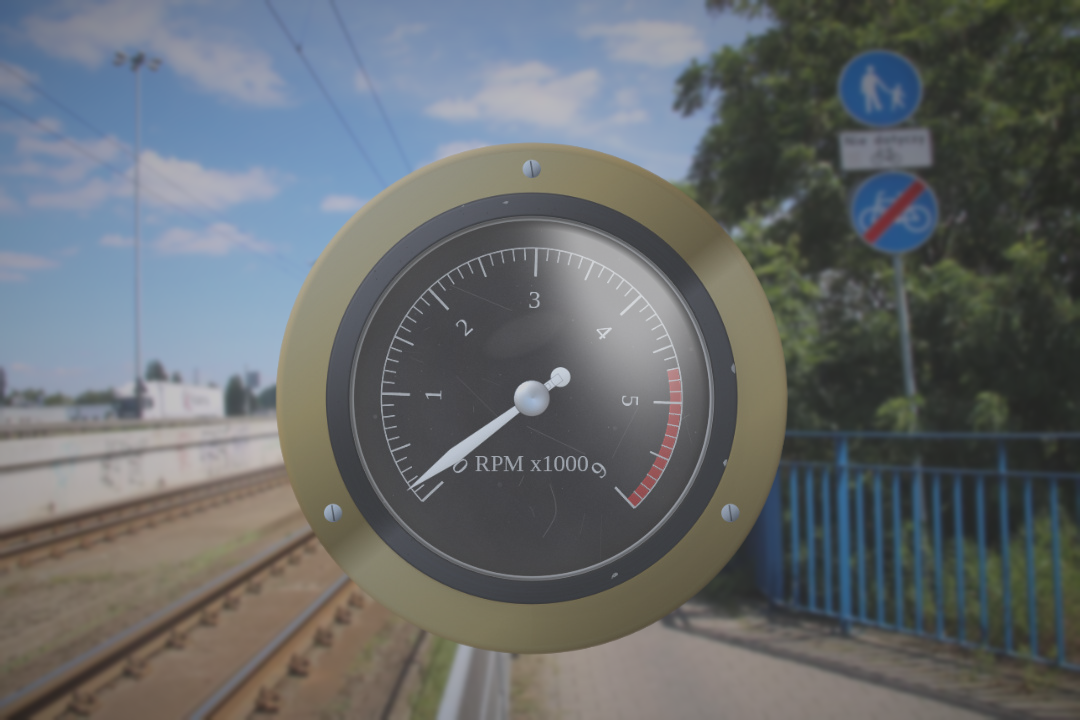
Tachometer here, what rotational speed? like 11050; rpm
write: 150; rpm
